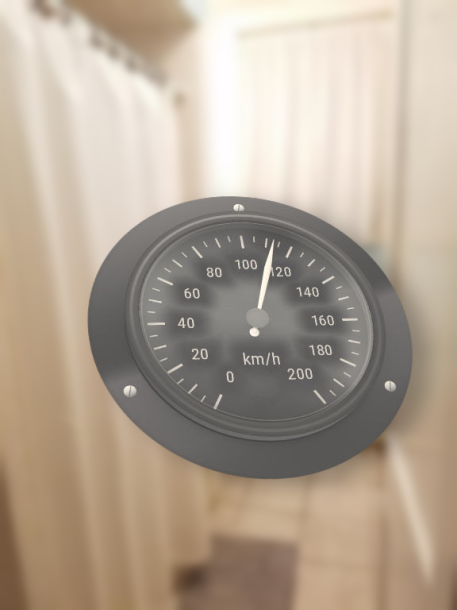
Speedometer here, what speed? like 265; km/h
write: 112.5; km/h
